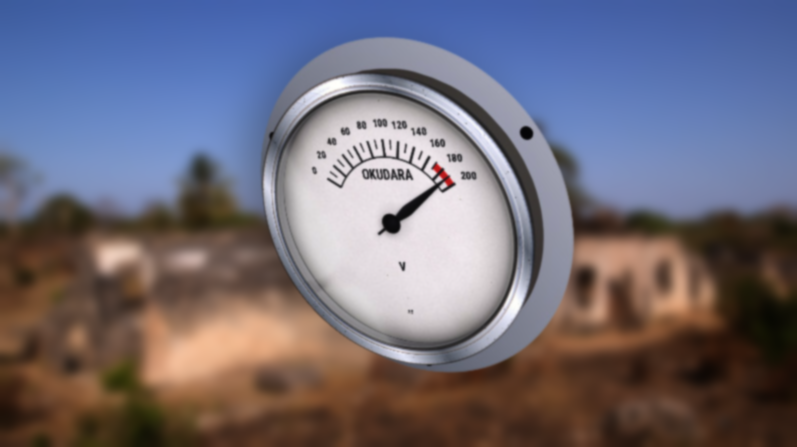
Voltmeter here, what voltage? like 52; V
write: 190; V
